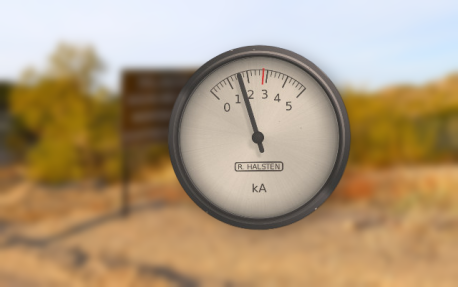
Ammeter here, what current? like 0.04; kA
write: 1.6; kA
